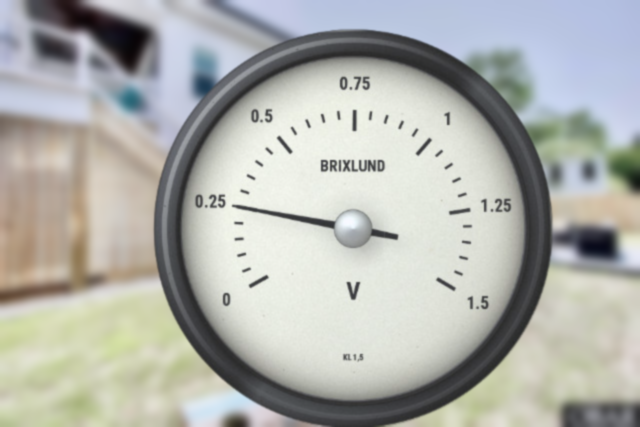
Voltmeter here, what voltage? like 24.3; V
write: 0.25; V
